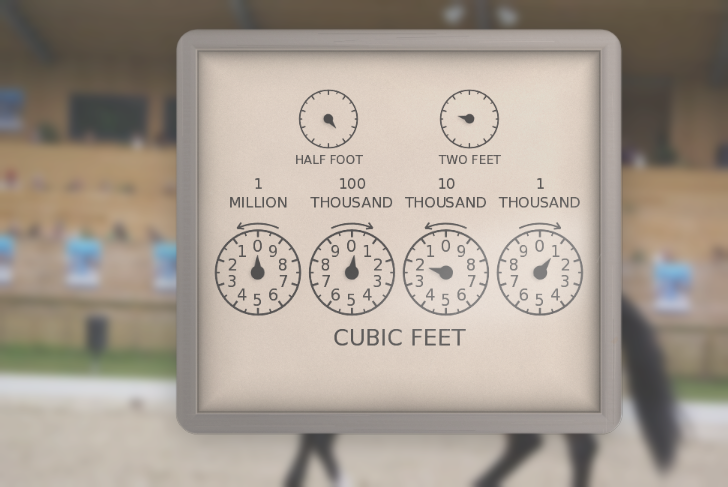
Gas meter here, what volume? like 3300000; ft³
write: 2100; ft³
